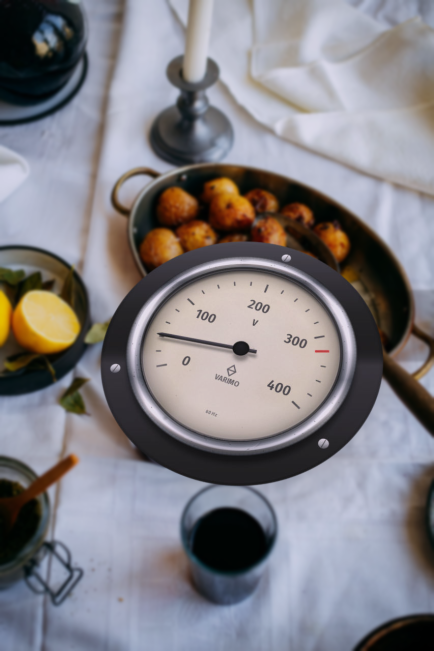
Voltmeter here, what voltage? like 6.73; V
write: 40; V
